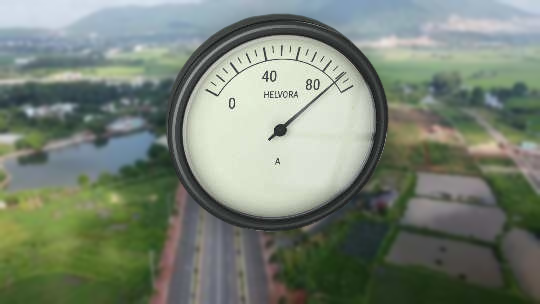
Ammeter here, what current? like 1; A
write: 90; A
